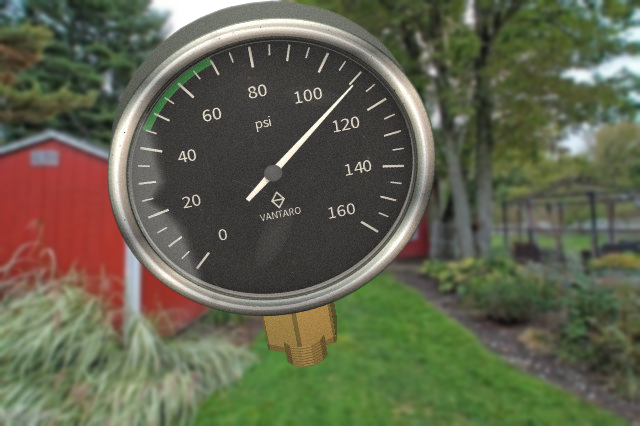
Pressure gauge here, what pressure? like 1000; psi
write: 110; psi
